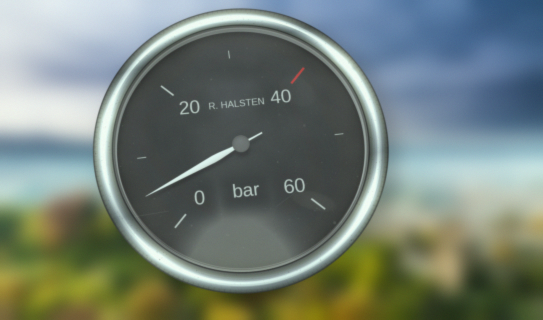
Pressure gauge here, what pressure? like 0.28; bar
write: 5; bar
